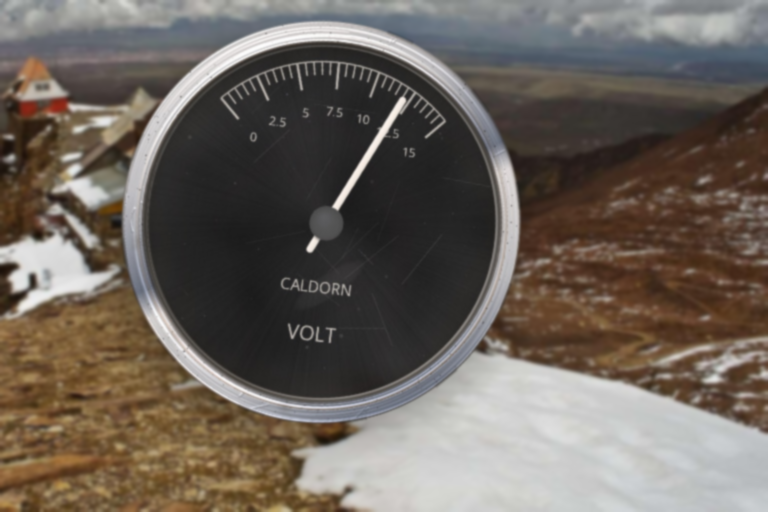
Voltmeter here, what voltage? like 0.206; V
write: 12; V
